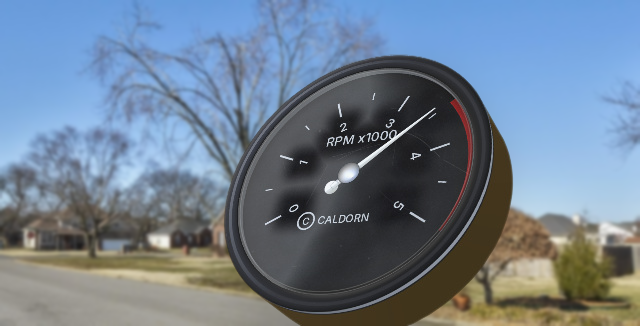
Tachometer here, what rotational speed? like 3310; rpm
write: 3500; rpm
